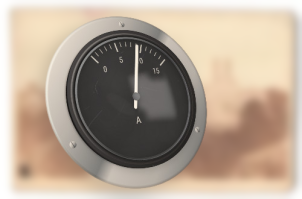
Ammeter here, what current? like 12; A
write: 9; A
